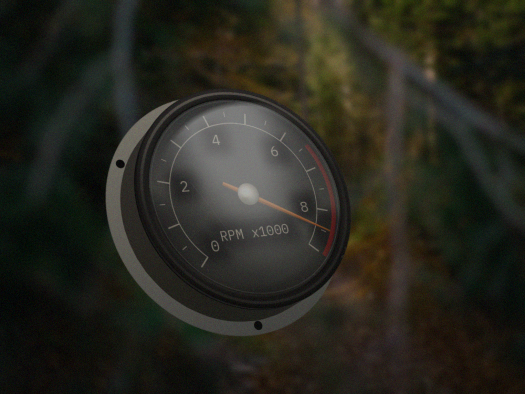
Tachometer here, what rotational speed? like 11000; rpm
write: 8500; rpm
